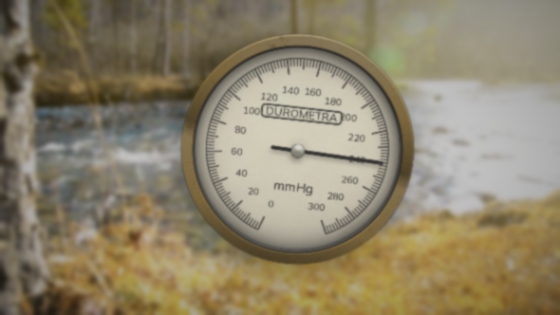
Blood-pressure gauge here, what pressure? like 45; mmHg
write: 240; mmHg
